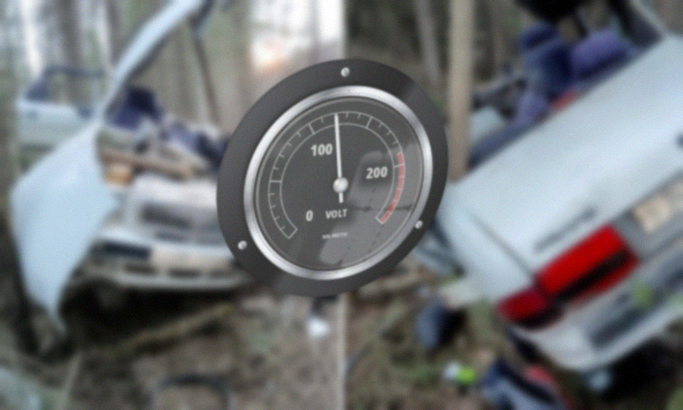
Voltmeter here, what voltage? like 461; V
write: 120; V
